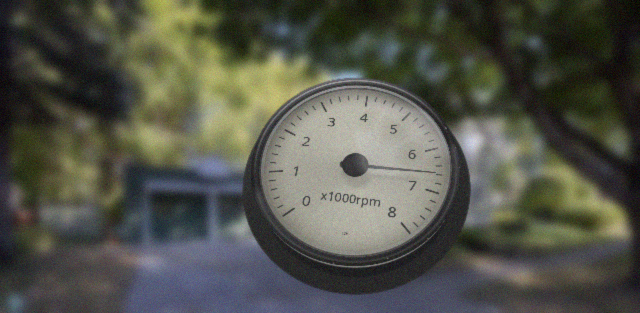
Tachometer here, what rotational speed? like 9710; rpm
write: 6600; rpm
